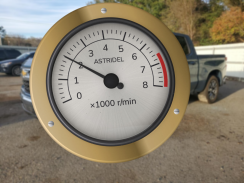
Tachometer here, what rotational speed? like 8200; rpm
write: 2000; rpm
